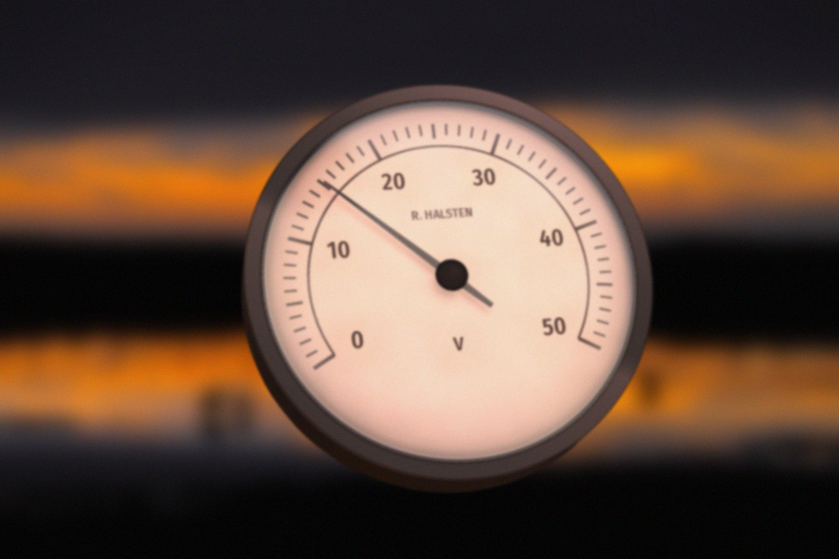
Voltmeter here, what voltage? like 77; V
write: 15; V
